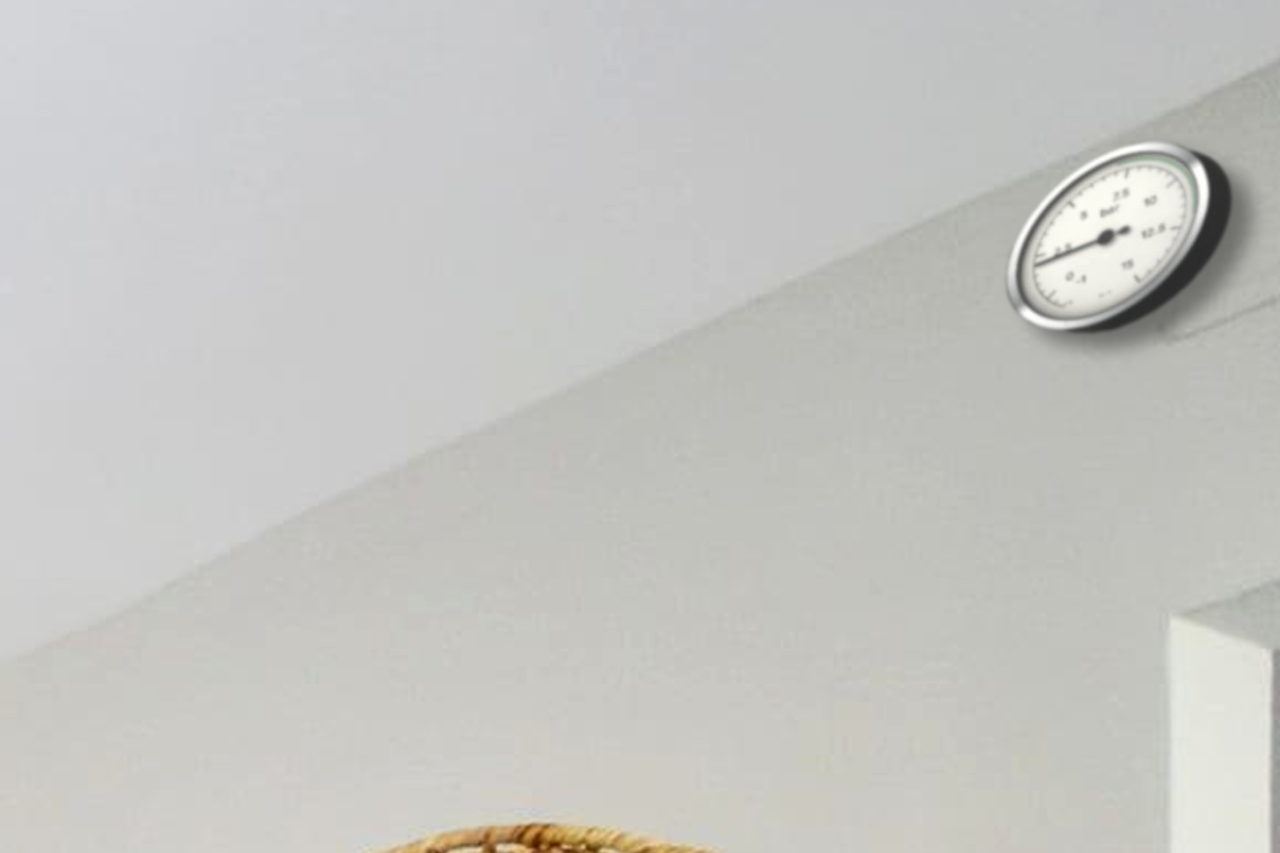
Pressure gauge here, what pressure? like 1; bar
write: 2; bar
